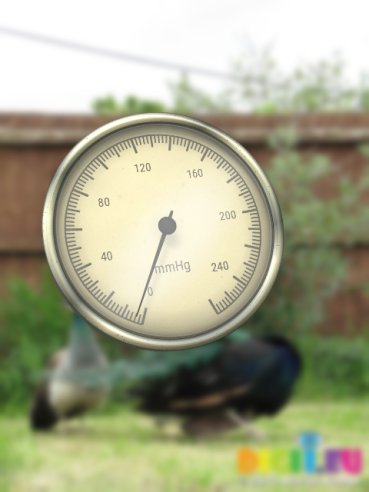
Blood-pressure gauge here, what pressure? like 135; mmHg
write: 4; mmHg
